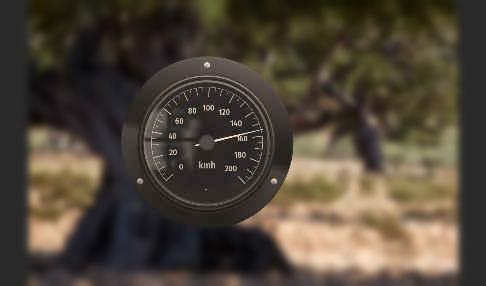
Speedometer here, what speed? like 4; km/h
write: 155; km/h
